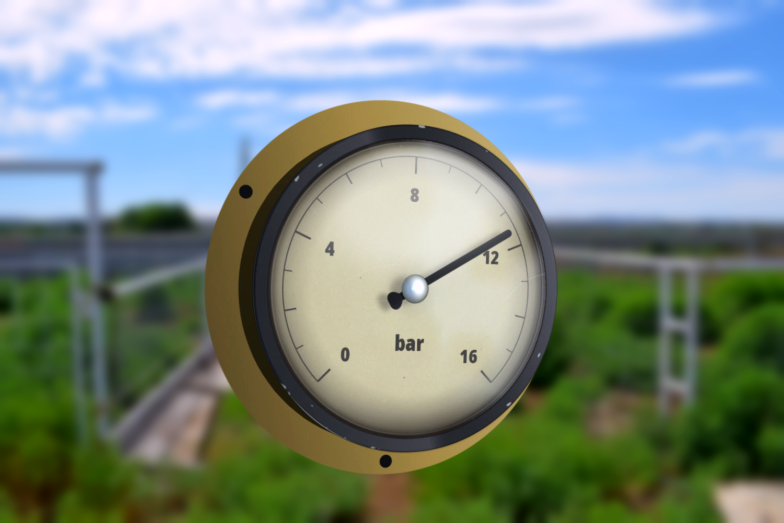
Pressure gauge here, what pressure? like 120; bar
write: 11.5; bar
